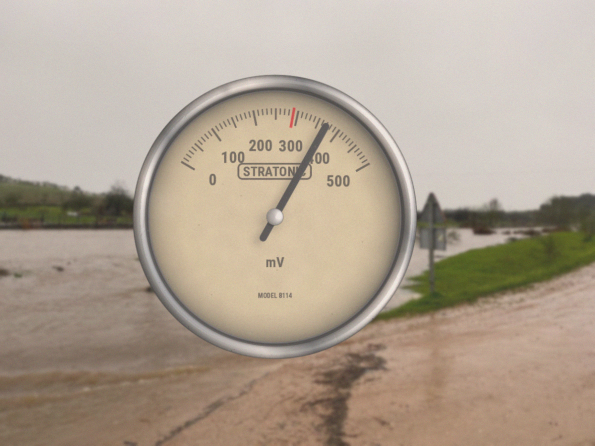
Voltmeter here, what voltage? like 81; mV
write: 370; mV
